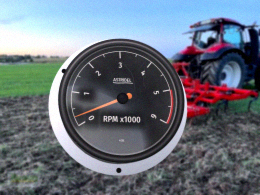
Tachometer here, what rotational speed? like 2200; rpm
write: 250; rpm
